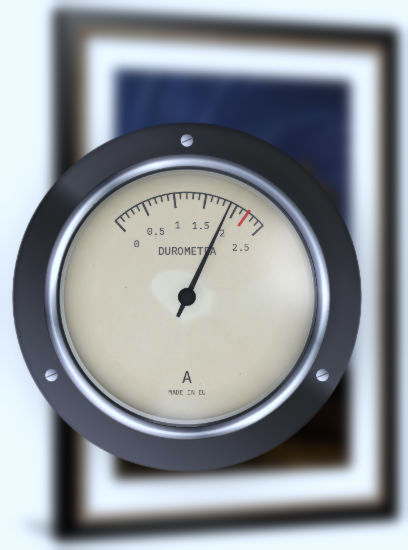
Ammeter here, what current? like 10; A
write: 1.9; A
